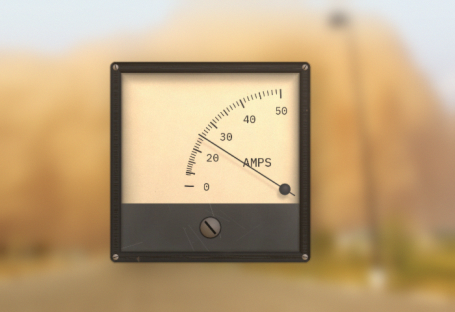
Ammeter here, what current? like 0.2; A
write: 25; A
